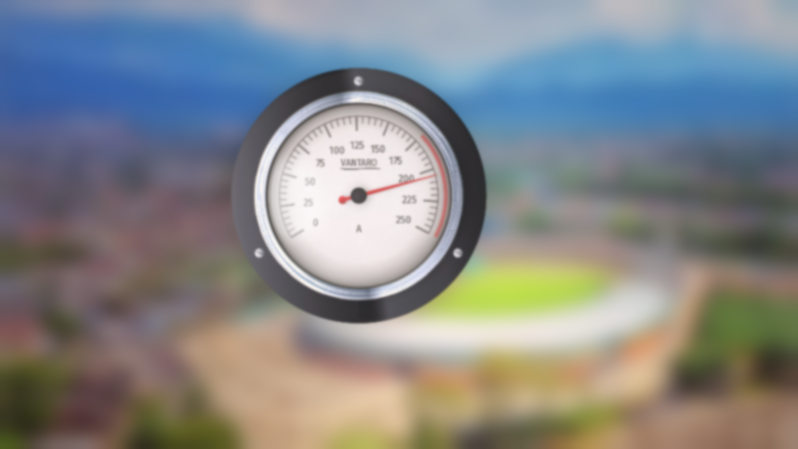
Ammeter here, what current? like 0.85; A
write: 205; A
